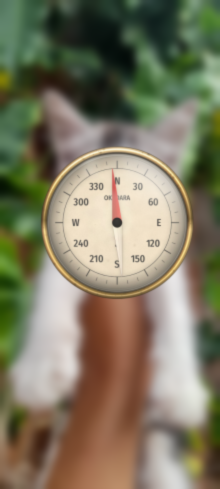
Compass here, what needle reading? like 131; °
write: 355; °
